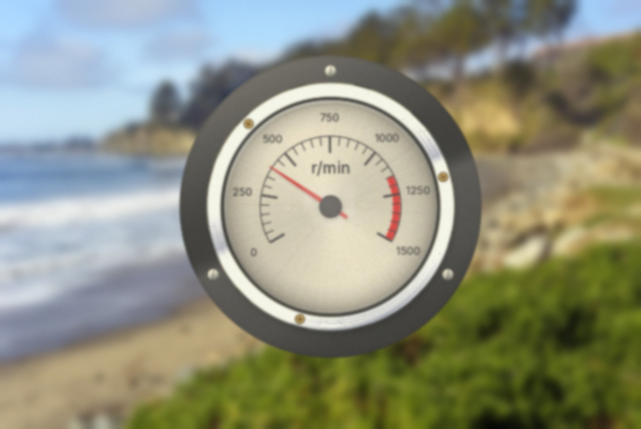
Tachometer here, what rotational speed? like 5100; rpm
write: 400; rpm
